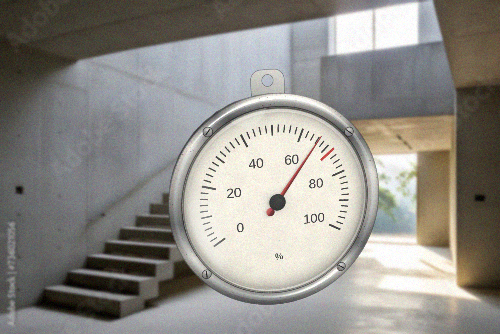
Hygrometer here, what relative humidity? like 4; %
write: 66; %
